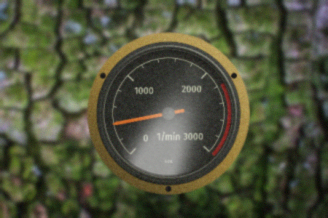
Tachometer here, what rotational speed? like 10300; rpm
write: 400; rpm
